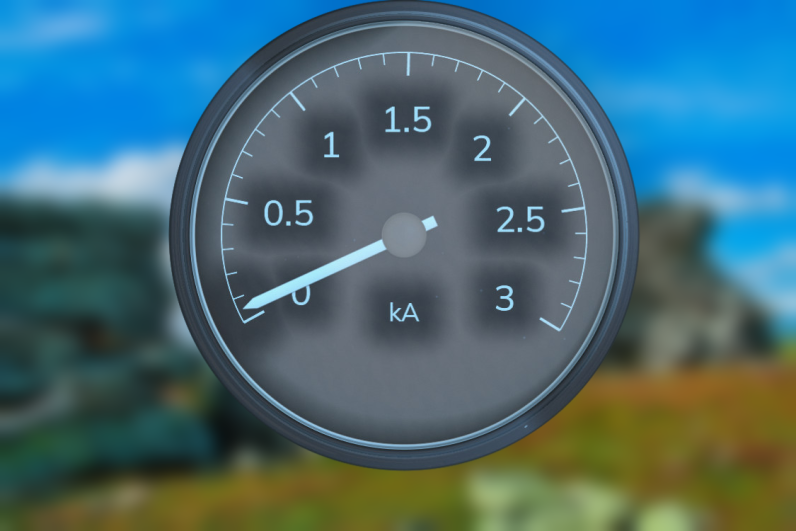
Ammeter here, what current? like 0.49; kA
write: 0.05; kA
